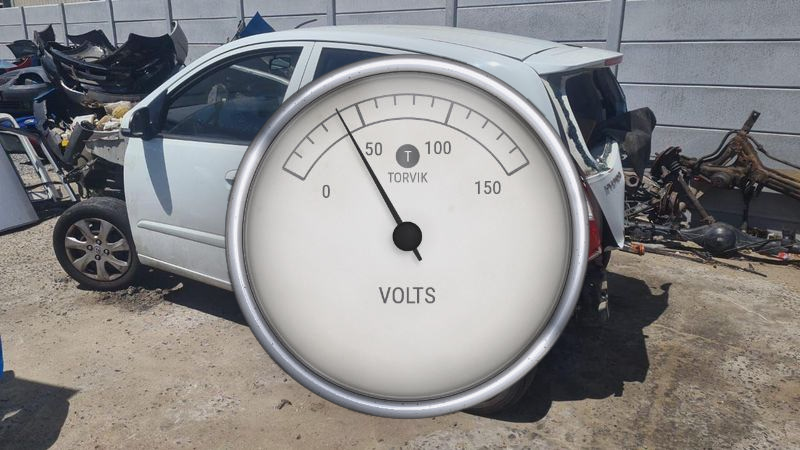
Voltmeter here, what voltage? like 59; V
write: 40; V
